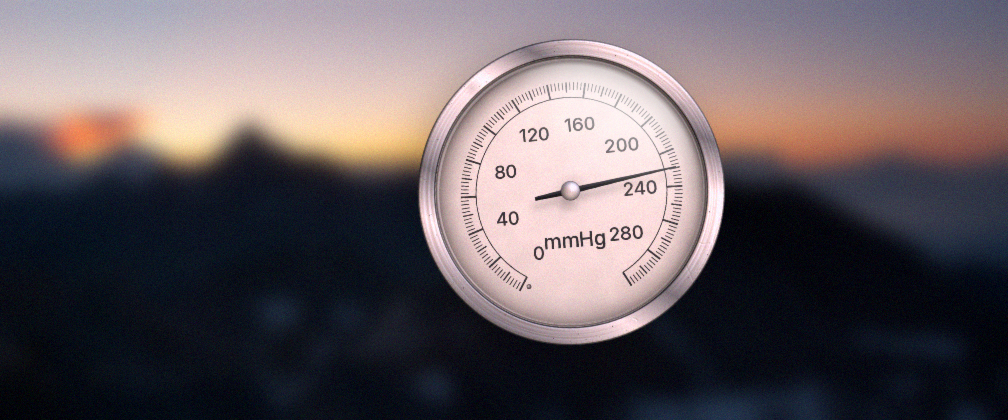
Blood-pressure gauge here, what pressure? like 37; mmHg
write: 230; mmHg
